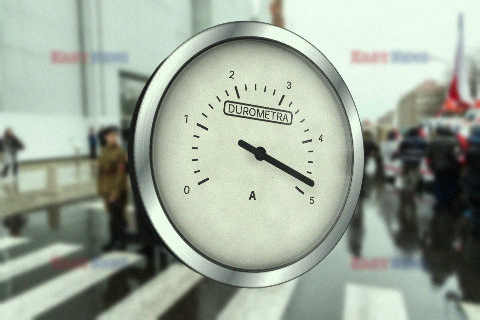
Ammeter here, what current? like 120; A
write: 4.8; A
